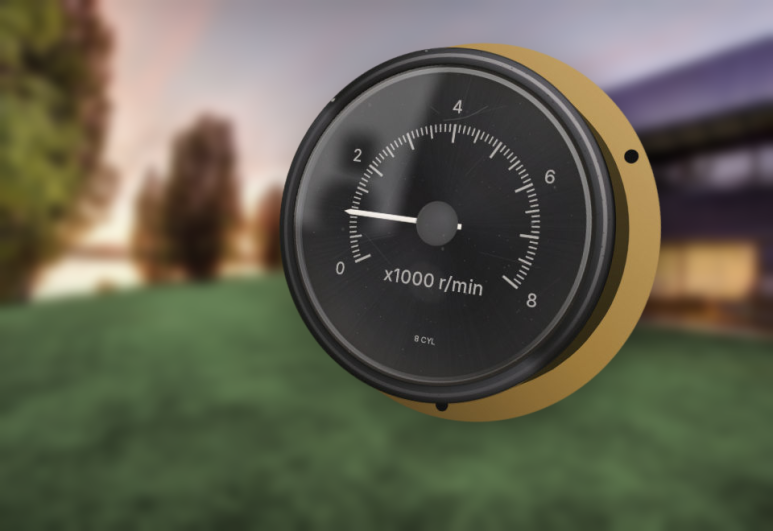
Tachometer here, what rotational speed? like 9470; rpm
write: 1000; rpm
